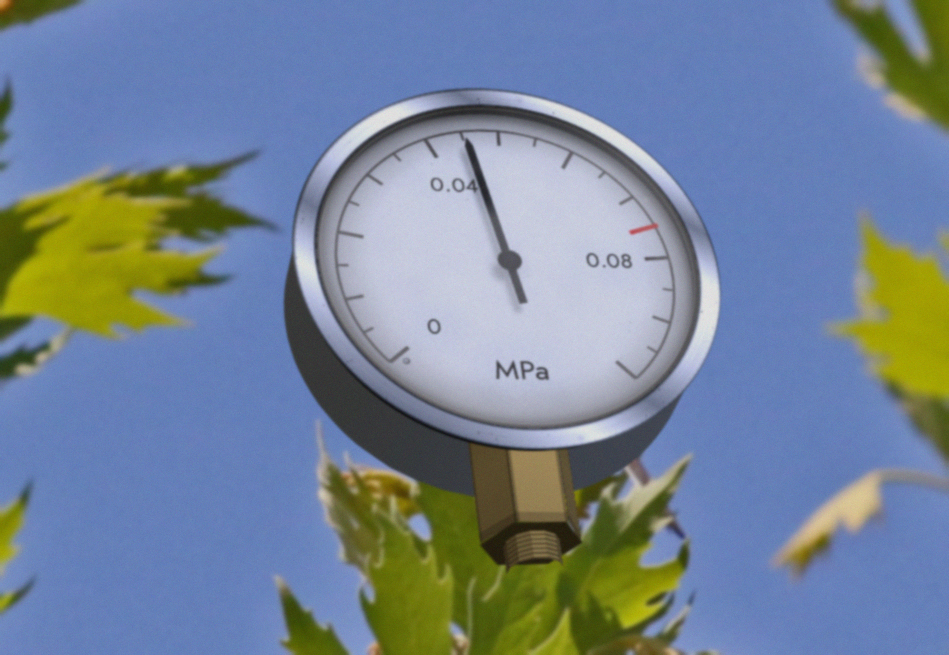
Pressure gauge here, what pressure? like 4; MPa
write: 0.045; MPa
